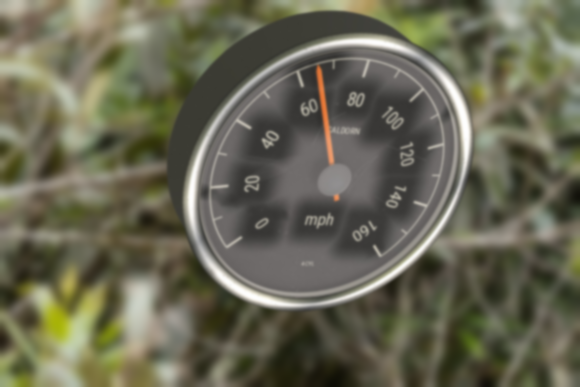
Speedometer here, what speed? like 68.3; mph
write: 65; mph
